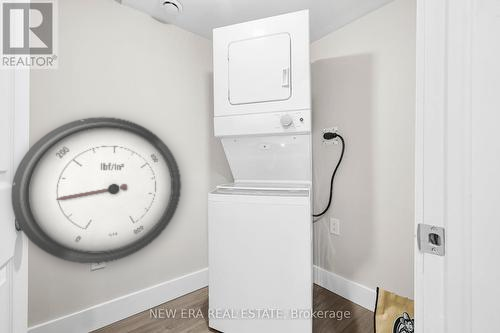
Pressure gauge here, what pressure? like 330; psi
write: 100; psi
